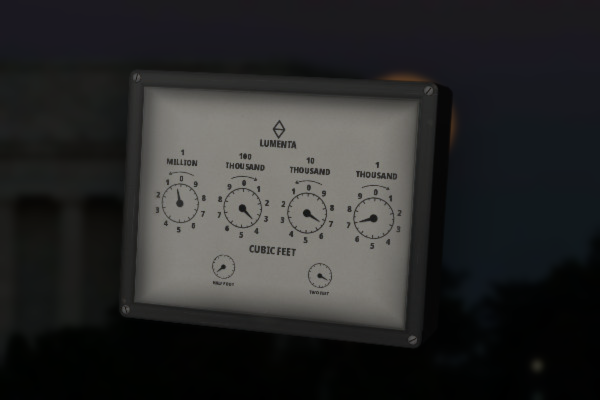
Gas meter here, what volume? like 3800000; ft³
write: 36700; ft³
